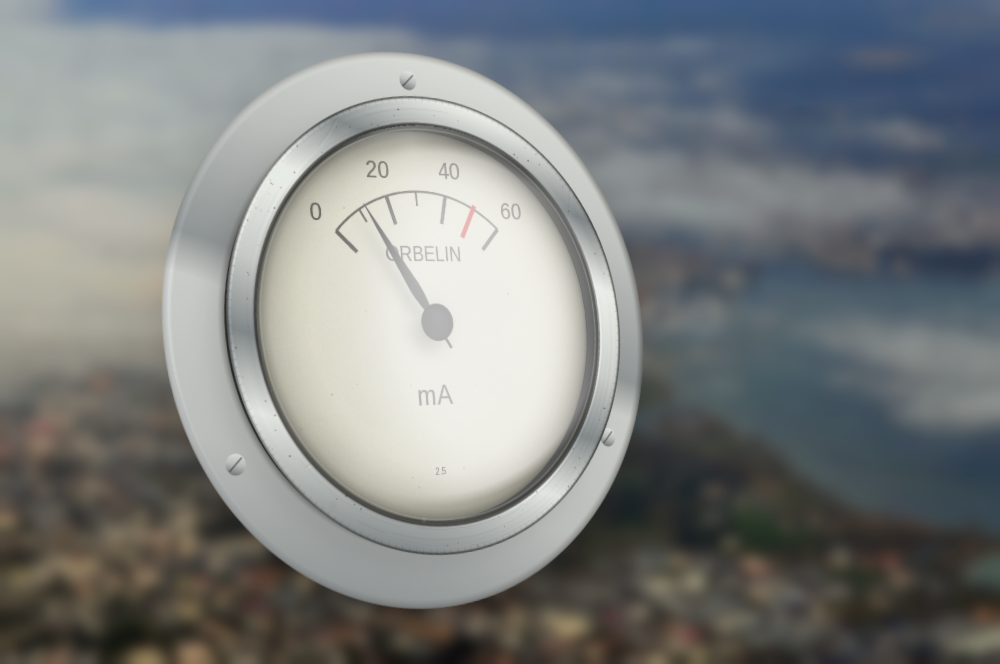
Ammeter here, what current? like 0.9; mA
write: 10; mA
